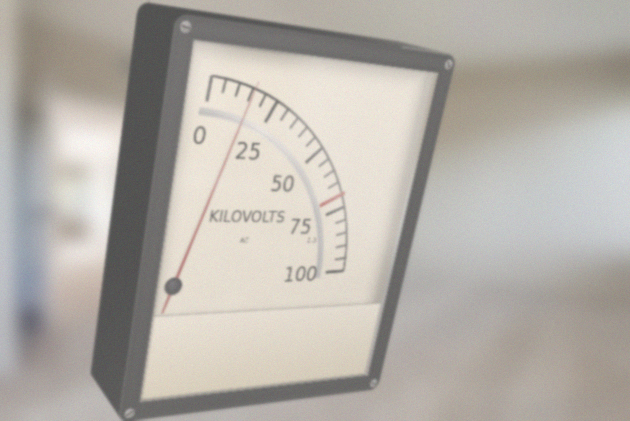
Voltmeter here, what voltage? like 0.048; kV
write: 15; kV
